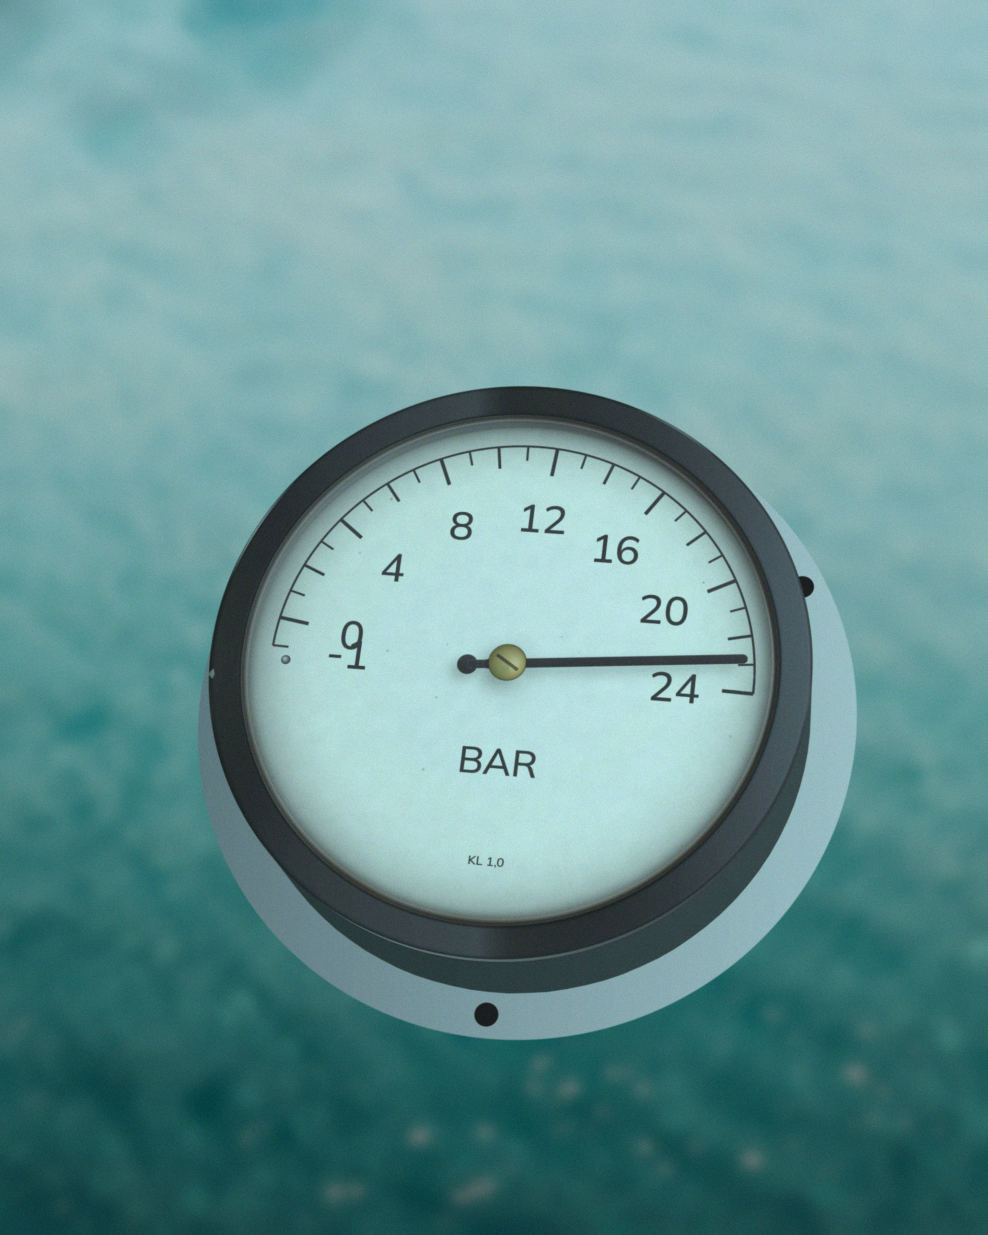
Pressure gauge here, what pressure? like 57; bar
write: 23; bar
